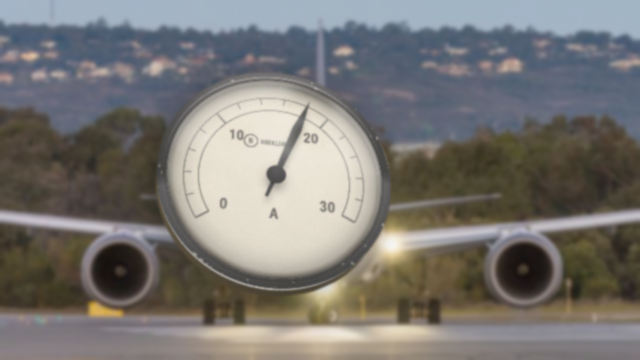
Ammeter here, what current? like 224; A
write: 18; A
